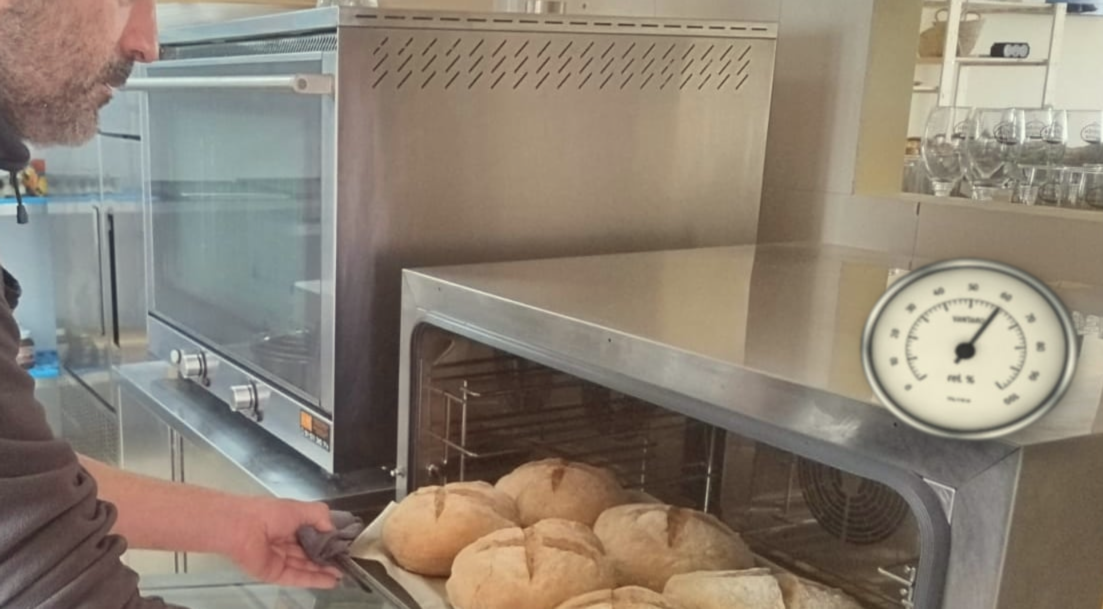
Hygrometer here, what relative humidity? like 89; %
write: 60; %
